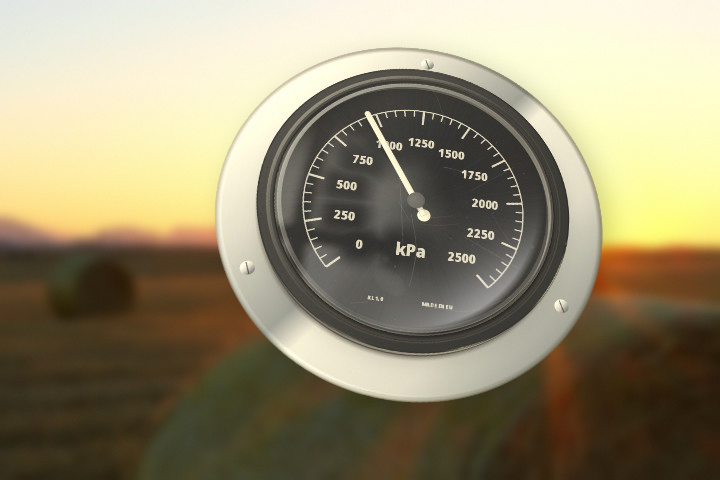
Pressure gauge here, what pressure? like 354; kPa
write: 950; kPa
